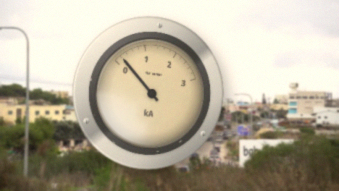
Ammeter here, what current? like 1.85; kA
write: 0.2; kA
